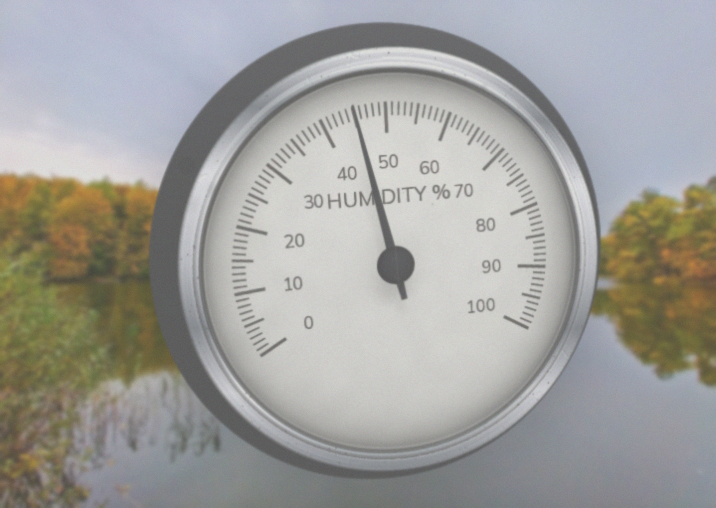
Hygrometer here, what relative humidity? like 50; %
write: 45; %
